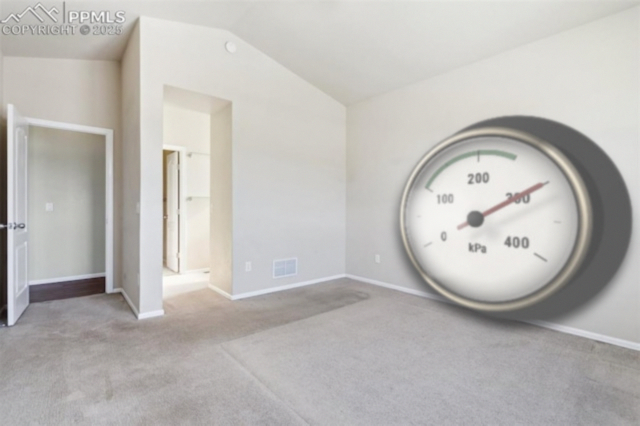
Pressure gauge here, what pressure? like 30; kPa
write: 300; kPa
